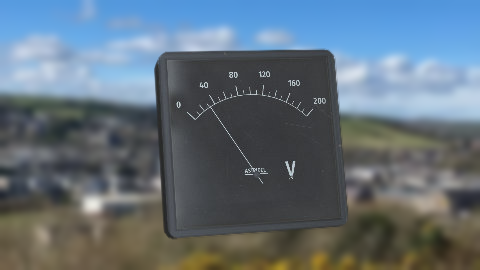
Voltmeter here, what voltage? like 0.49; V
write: 30; V
